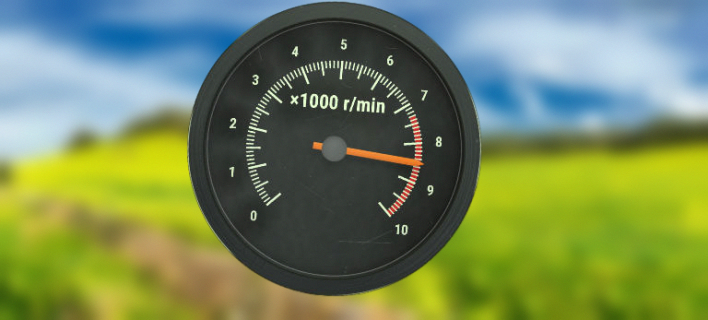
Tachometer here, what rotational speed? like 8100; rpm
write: 8500; rpm
